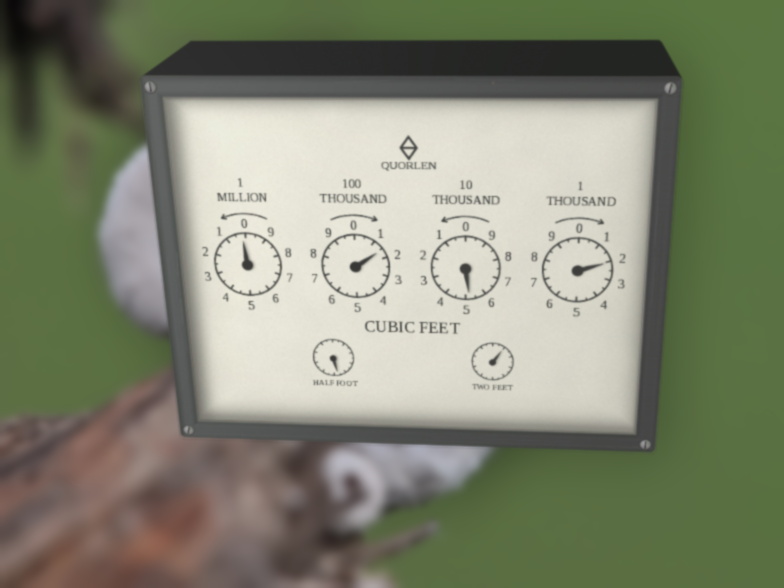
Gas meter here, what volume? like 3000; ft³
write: 15200; ft³
